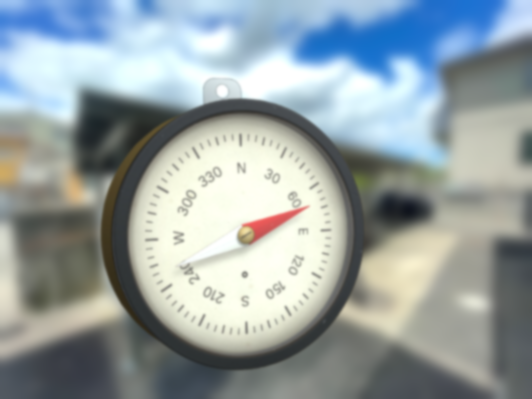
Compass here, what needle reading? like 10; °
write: 70; °
